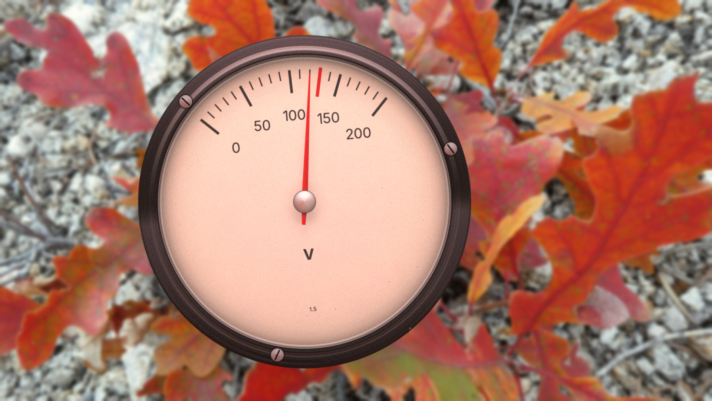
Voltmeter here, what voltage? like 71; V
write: 120; V
